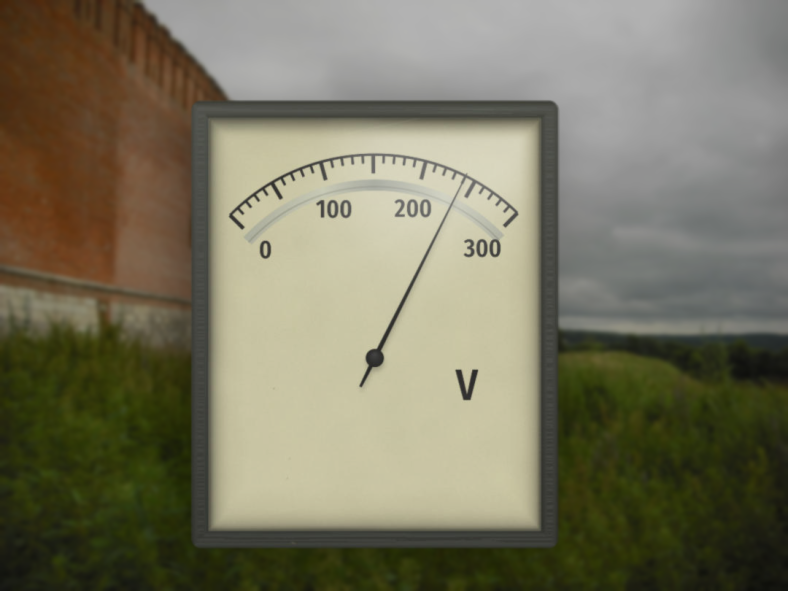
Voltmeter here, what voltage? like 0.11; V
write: 240; V
